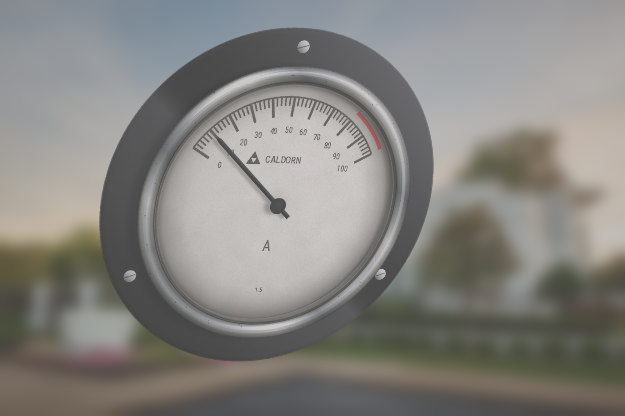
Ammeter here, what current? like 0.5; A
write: 10; A
